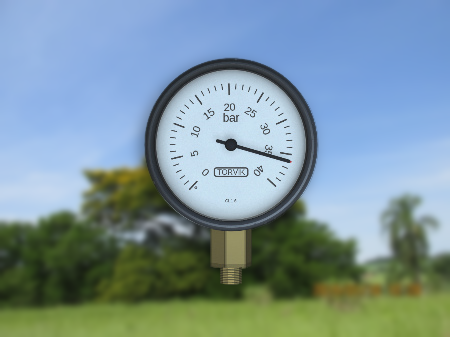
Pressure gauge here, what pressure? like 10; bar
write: 36; bar
